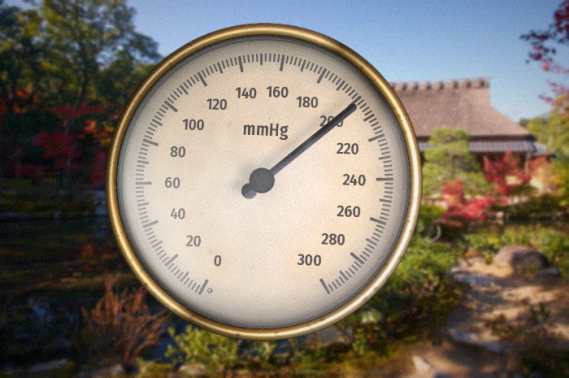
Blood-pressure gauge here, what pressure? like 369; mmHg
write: 202; mmHg
